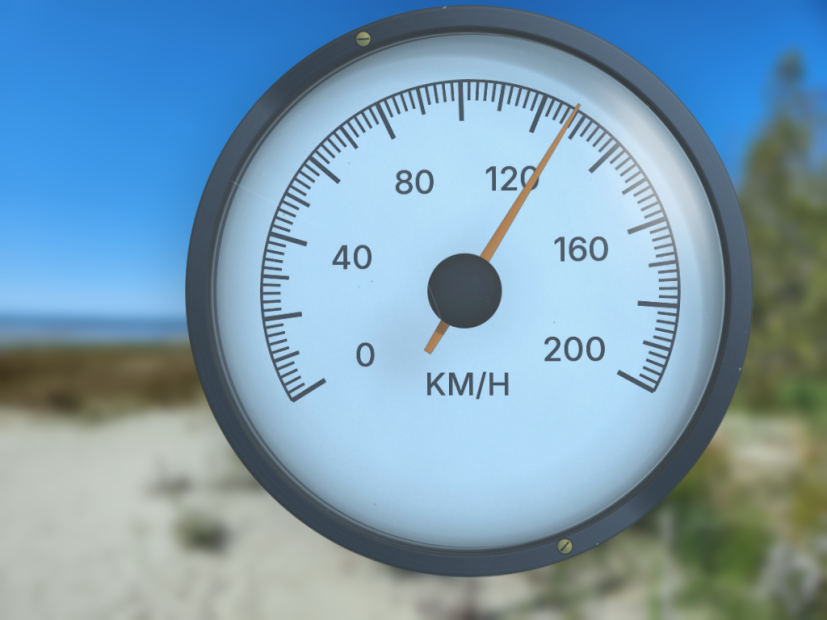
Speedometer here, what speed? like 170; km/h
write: 128; km/h
